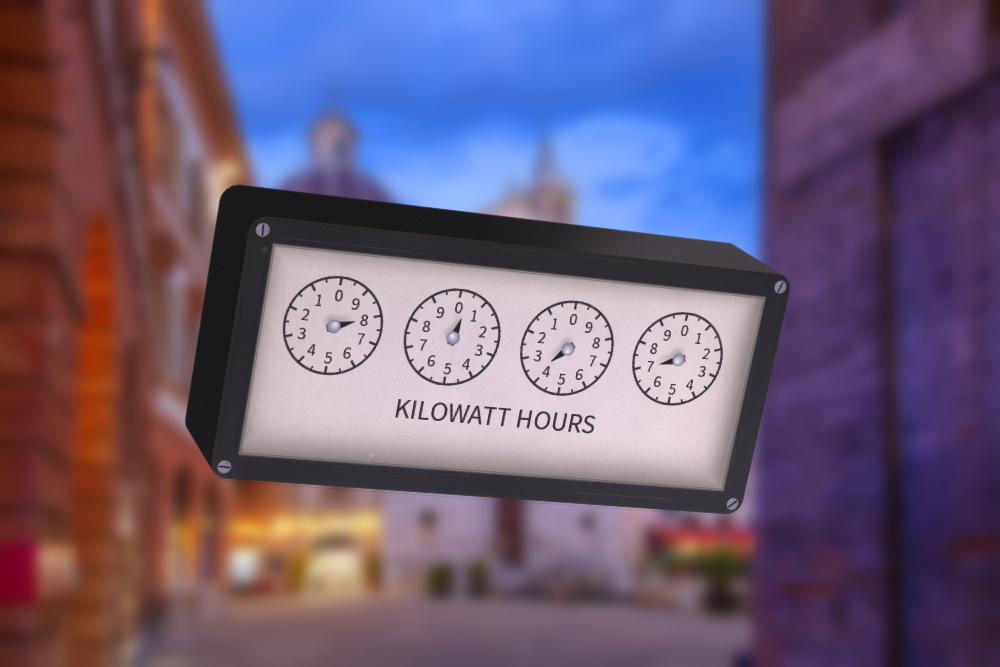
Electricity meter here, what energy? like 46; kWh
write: 8037; kWh
